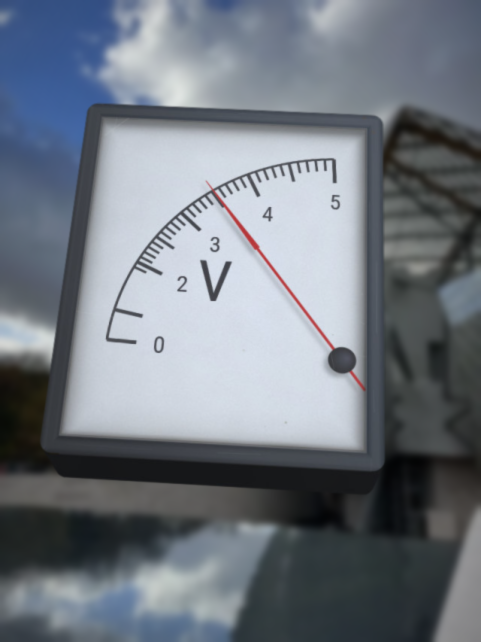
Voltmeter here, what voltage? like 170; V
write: 3.5; V
